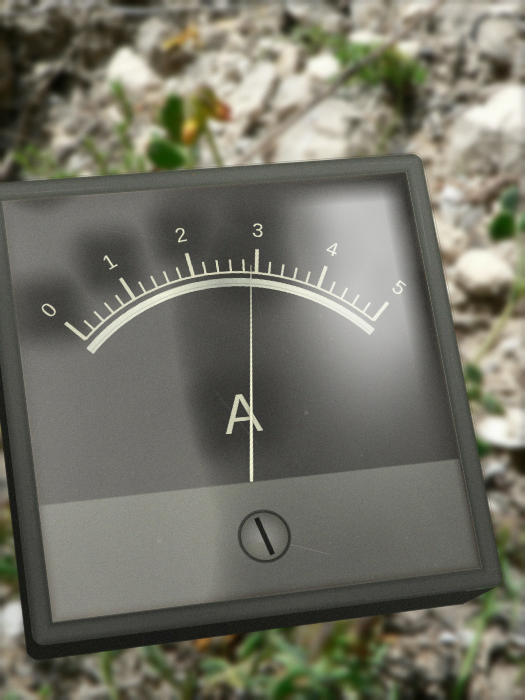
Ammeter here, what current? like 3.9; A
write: 2.9; A
